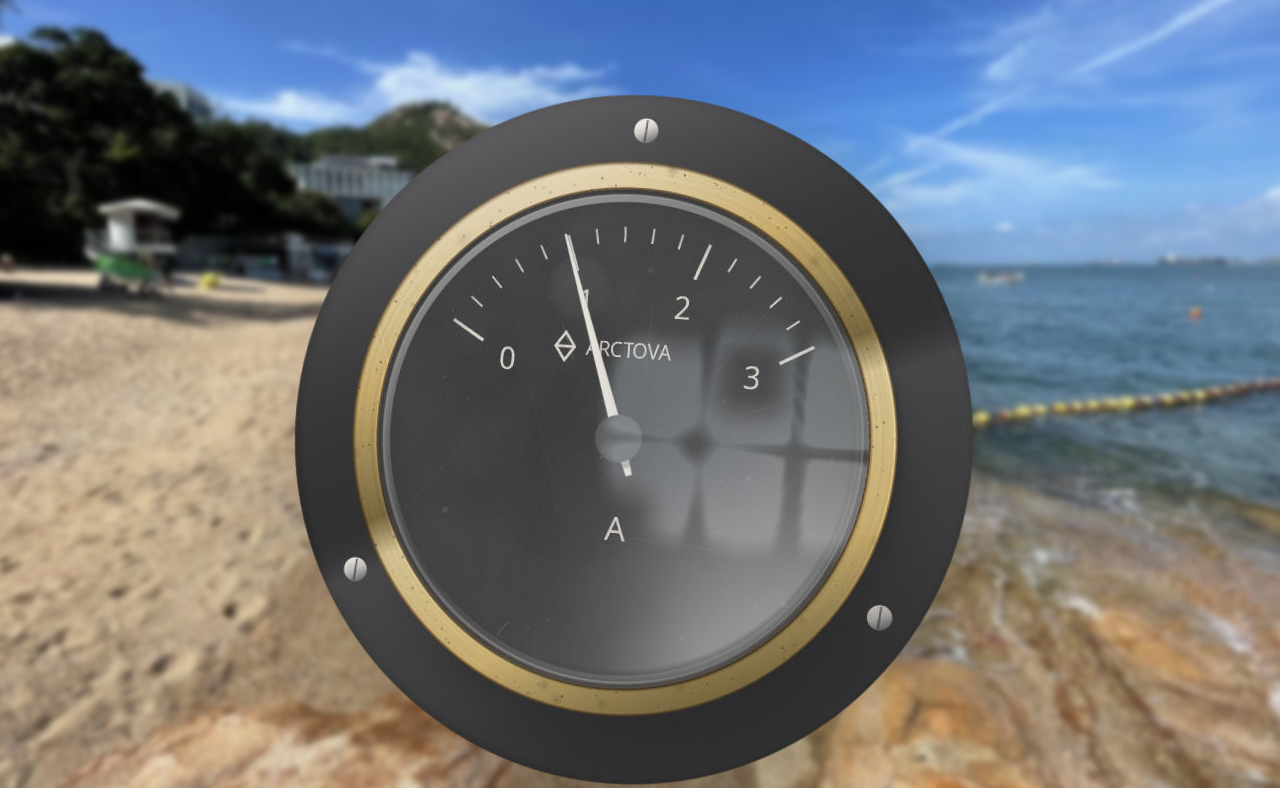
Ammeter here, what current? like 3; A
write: 1; A
